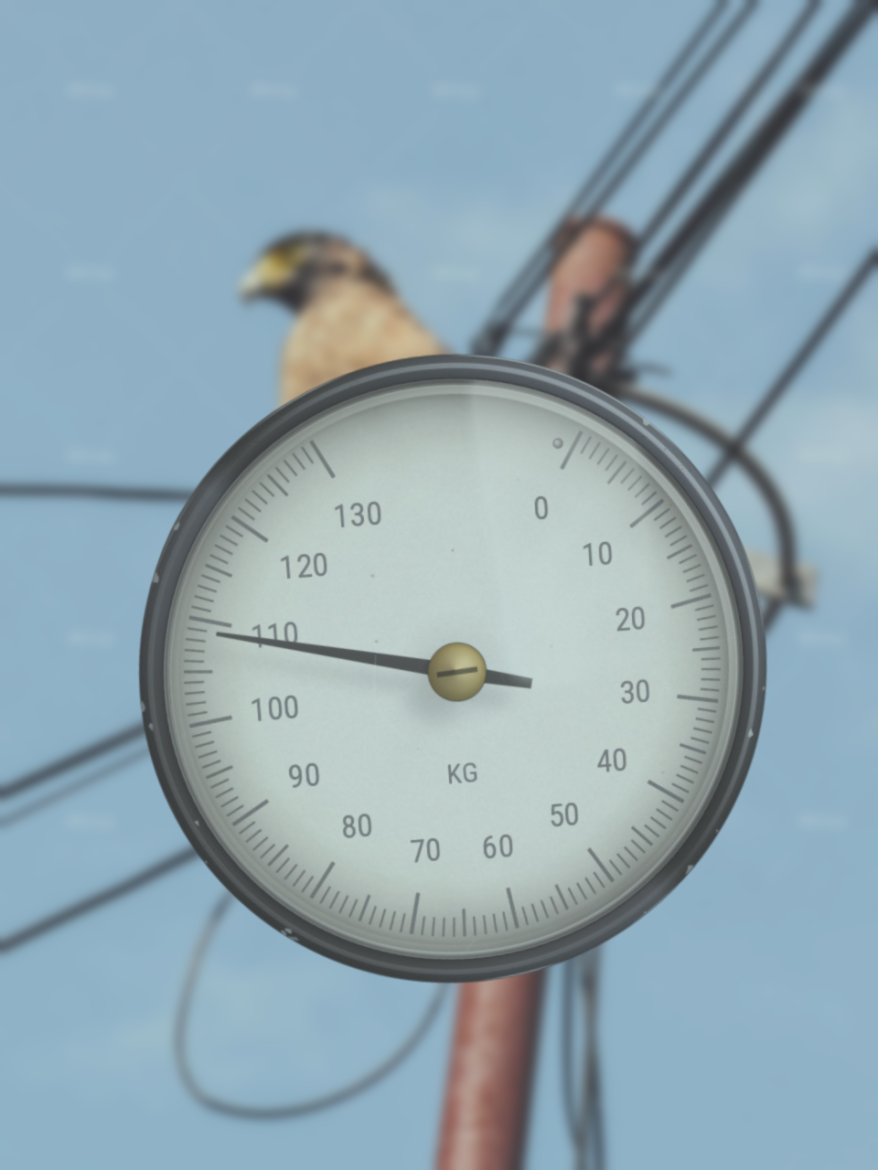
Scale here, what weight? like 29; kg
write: 109; kg
